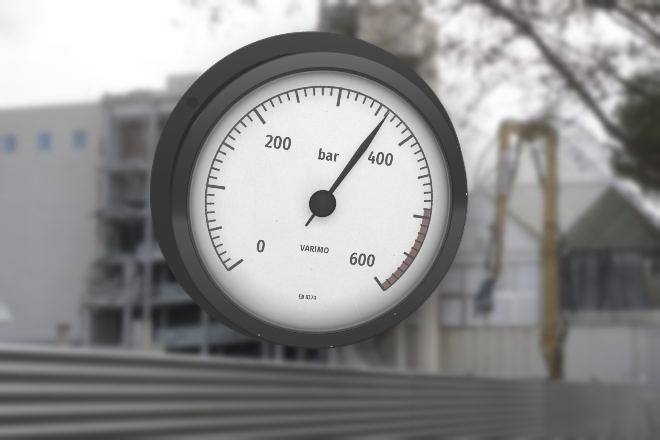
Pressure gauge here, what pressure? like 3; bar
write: 360; bar
